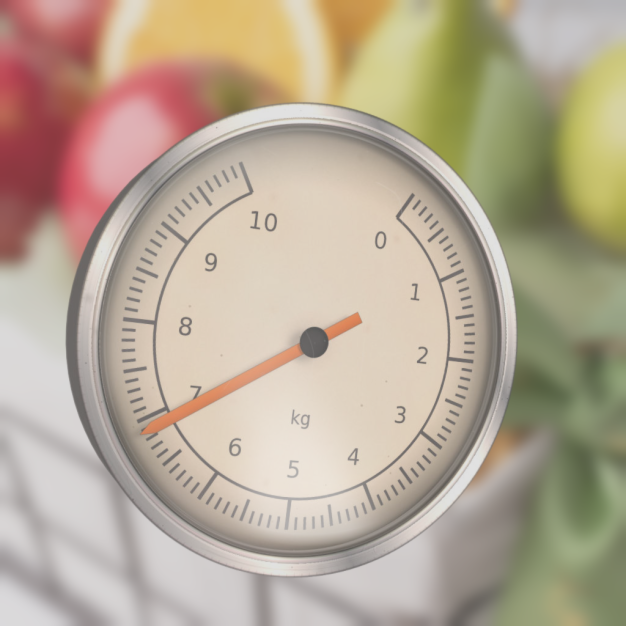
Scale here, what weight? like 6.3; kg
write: 6.9; kg
